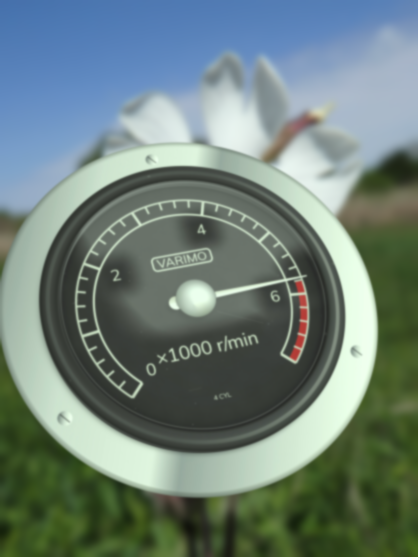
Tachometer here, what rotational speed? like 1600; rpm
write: 5800; rpm
